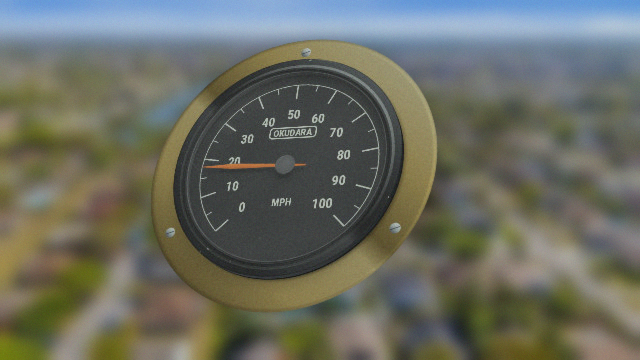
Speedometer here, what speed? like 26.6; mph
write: 17.5; mph
